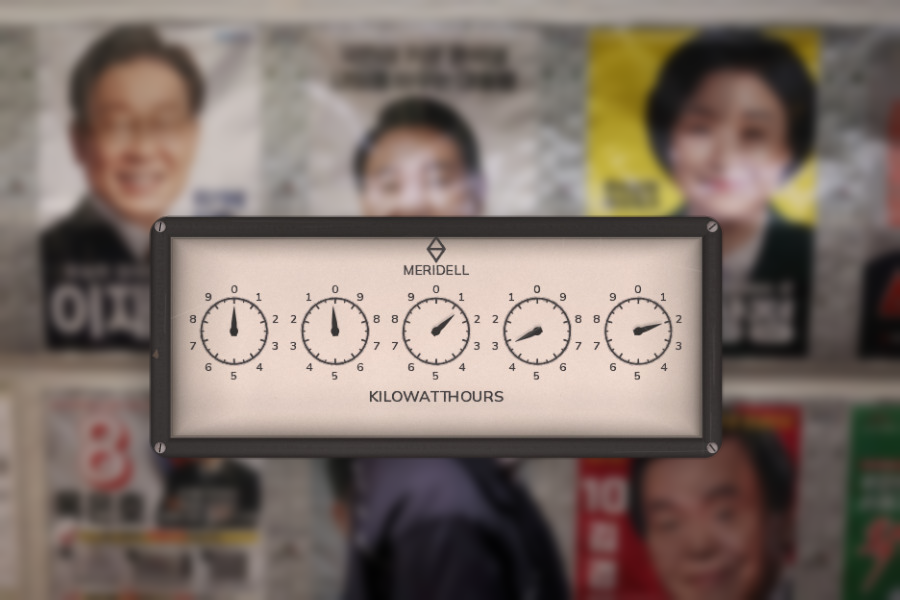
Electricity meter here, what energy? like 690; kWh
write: 132; kWh
